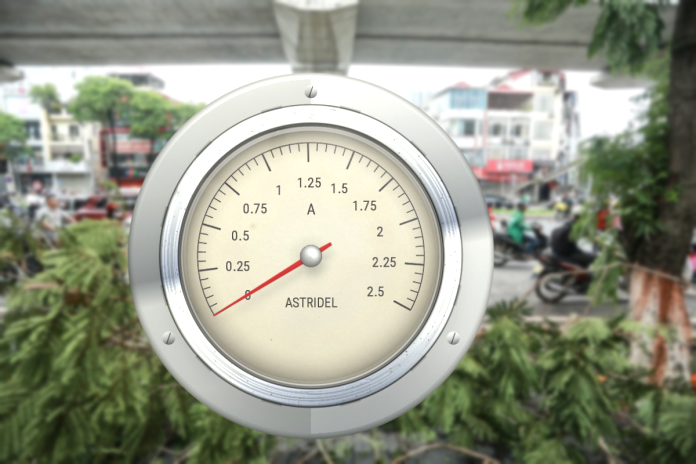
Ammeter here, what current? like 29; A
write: 0; A
